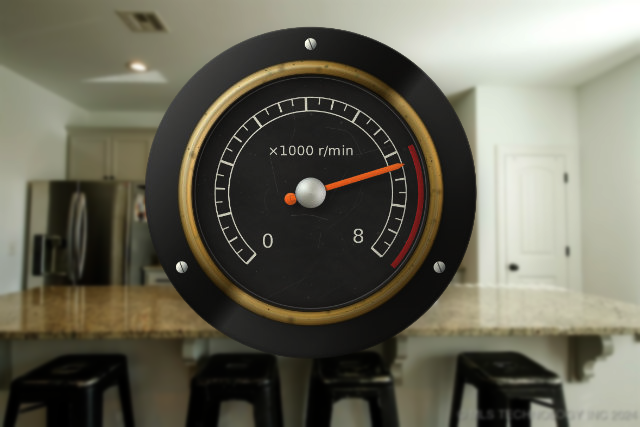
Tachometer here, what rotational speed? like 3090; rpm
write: 6250; rpm
